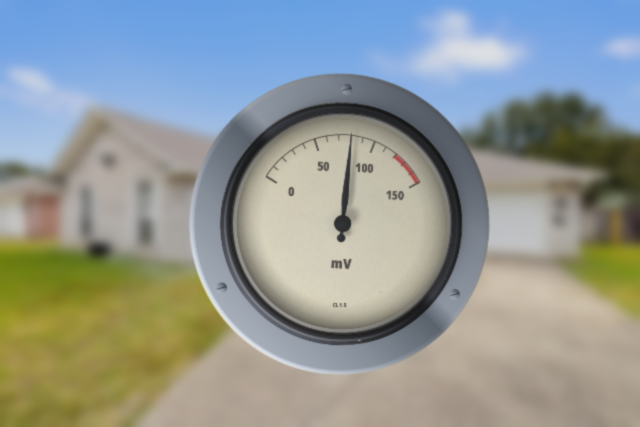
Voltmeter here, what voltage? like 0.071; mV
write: 80; mV
